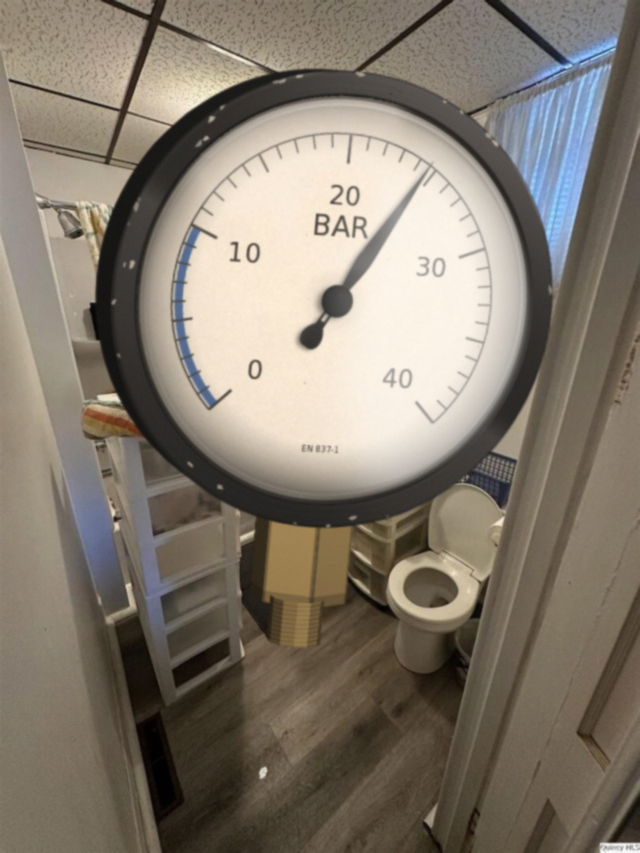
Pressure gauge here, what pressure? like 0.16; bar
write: 24.5; bar
